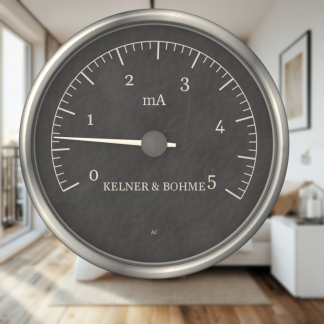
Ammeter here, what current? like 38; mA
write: 0.65; mA
